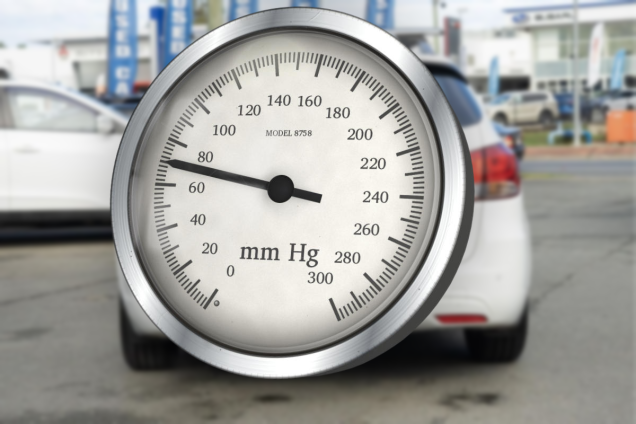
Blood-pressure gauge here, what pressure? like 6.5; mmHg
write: 70; mmHg
